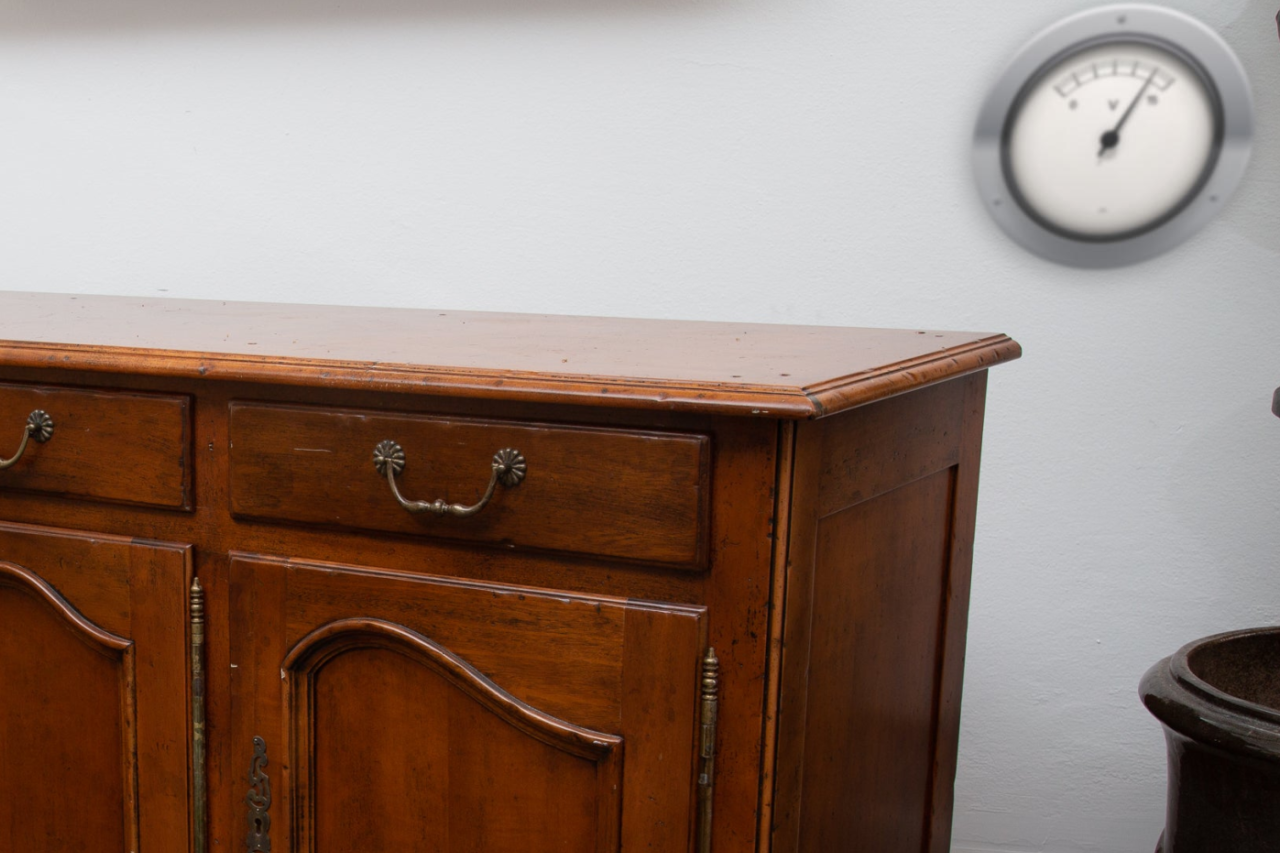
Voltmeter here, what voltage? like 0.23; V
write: 12.5; V
